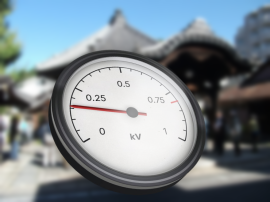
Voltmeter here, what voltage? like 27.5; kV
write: 0.15; kV
